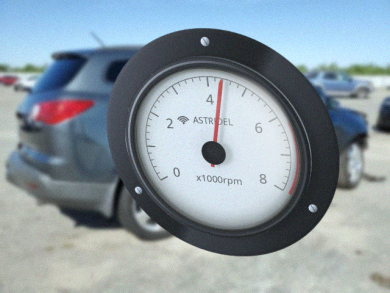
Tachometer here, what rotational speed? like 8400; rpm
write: 4400; rpm
